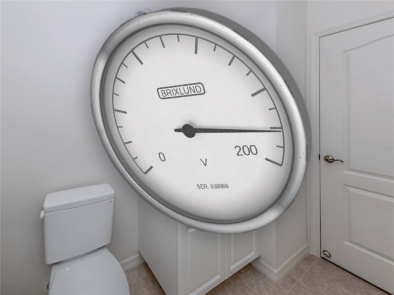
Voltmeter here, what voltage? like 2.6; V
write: 180; V
